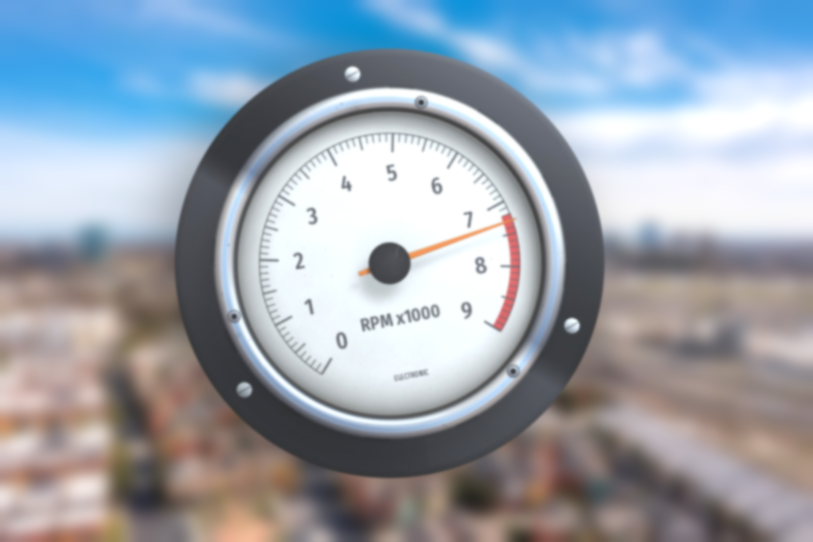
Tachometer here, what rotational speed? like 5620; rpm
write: 7300; rpm
